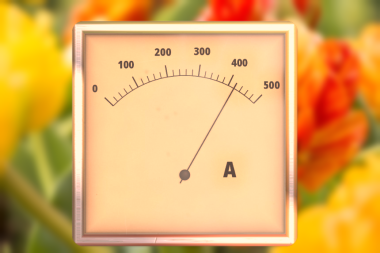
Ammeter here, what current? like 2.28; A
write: 420; A
